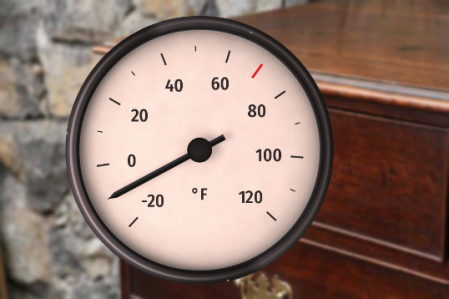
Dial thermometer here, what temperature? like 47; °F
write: -10; °F
